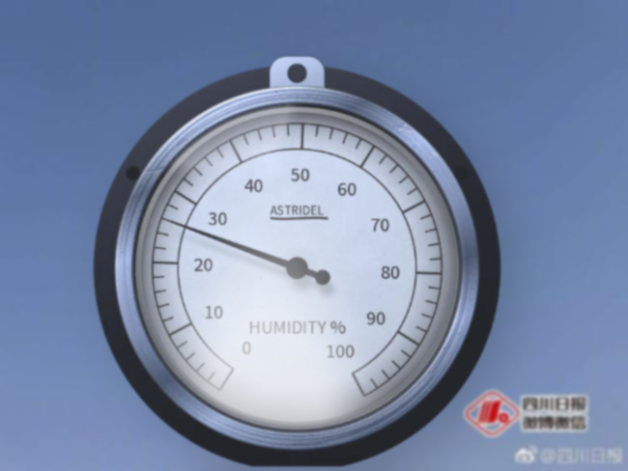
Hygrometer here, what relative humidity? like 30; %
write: 26; %
